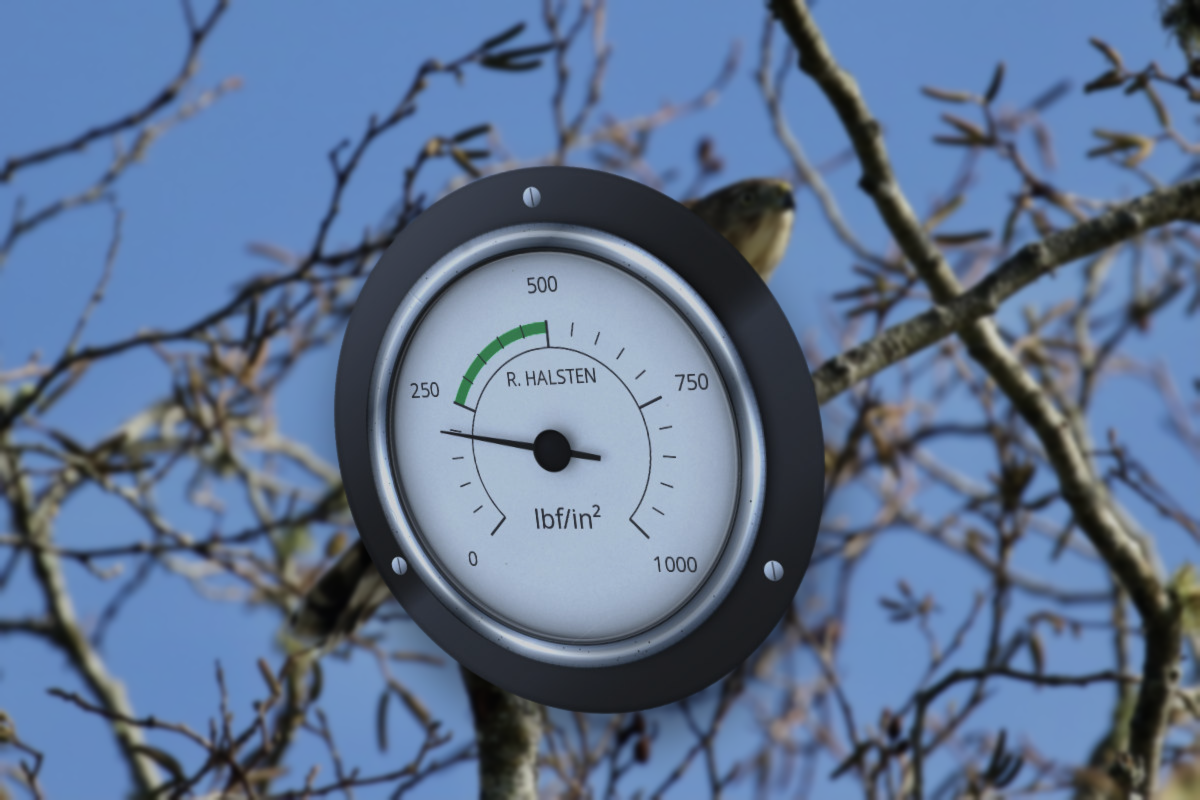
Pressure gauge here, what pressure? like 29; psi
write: 200; psi
